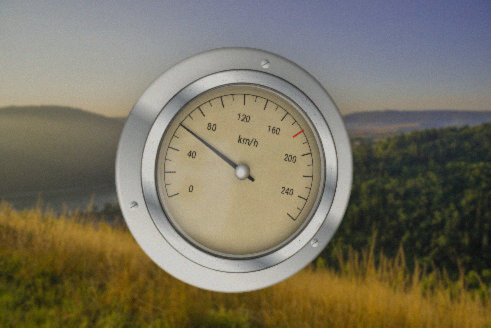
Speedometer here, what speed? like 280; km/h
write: 60; km/h
